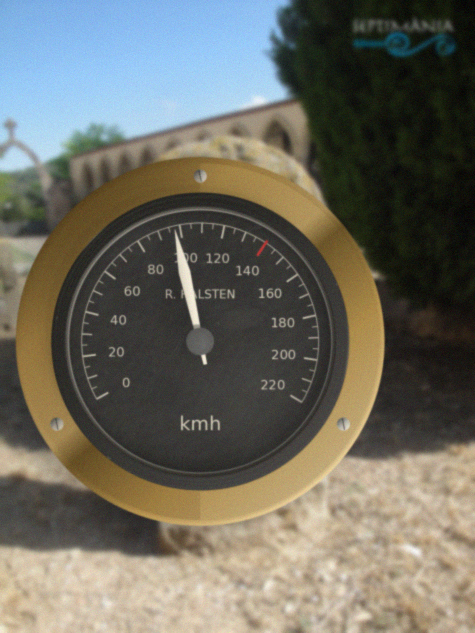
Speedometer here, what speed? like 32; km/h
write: 97.5; km/h
